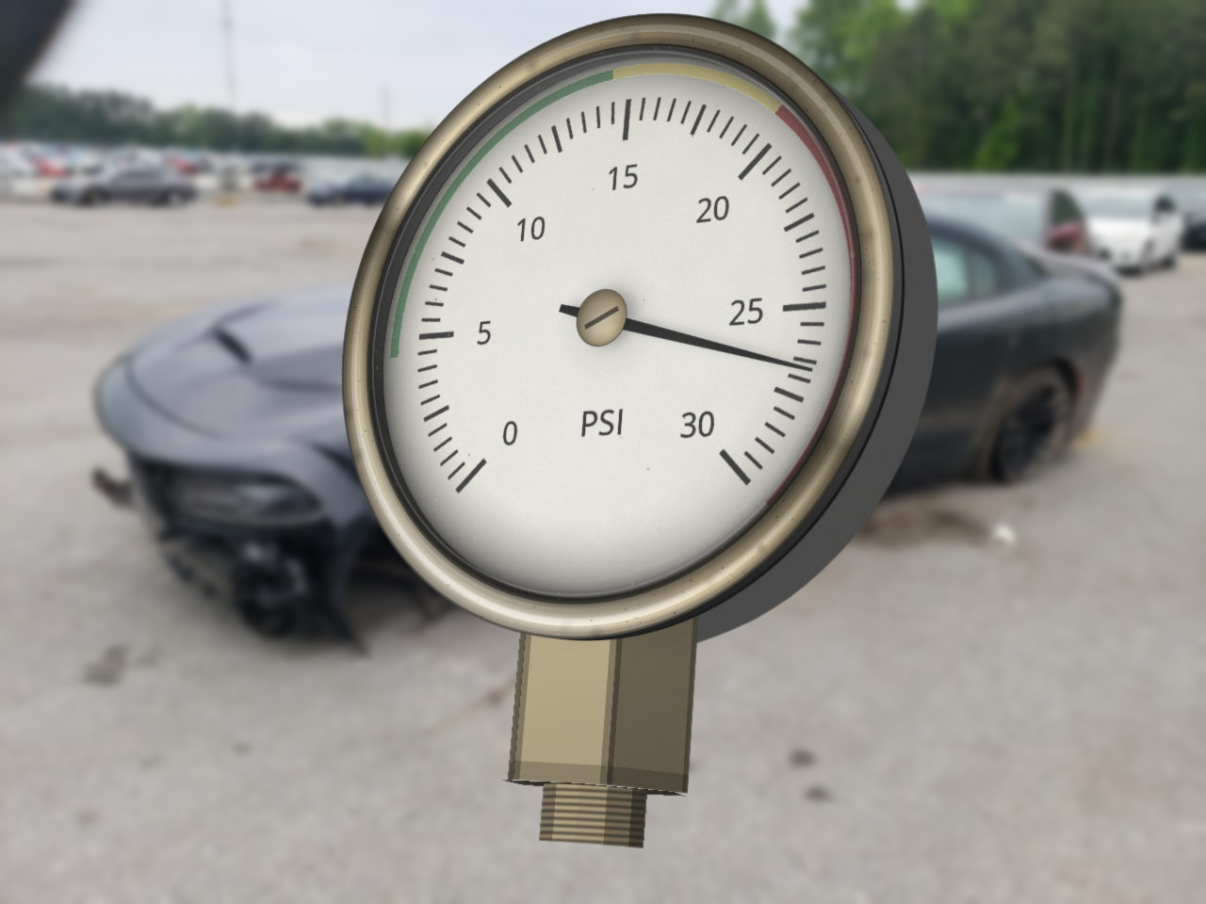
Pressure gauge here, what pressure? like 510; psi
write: 26.75; psi
